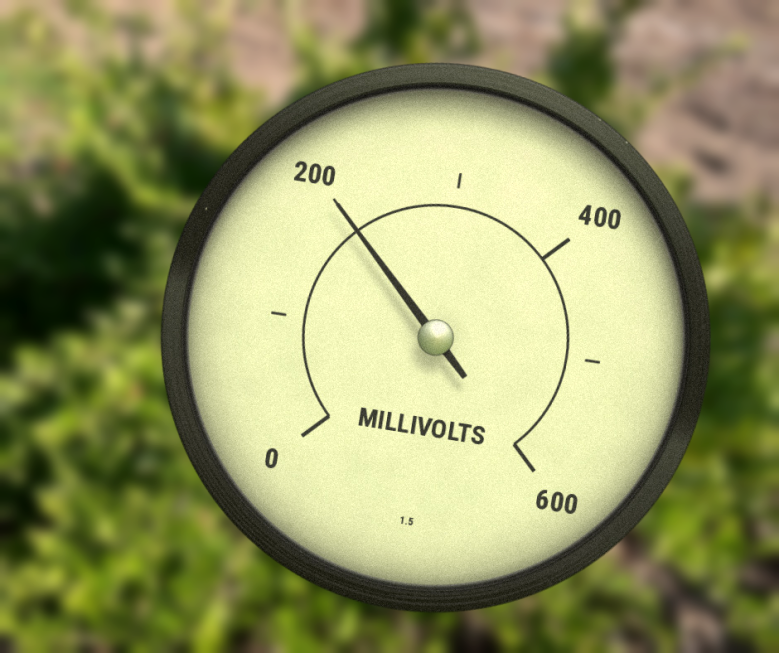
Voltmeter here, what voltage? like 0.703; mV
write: 200; mV
